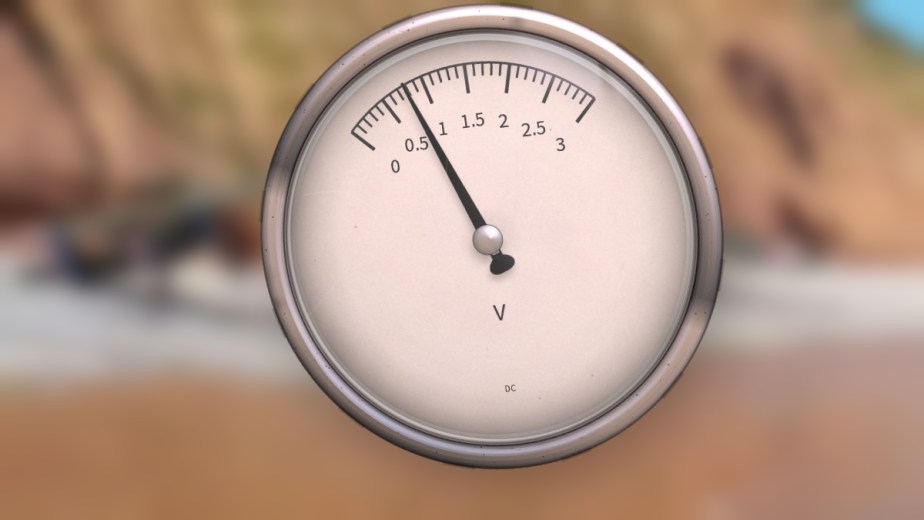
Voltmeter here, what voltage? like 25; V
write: 0.8; V
